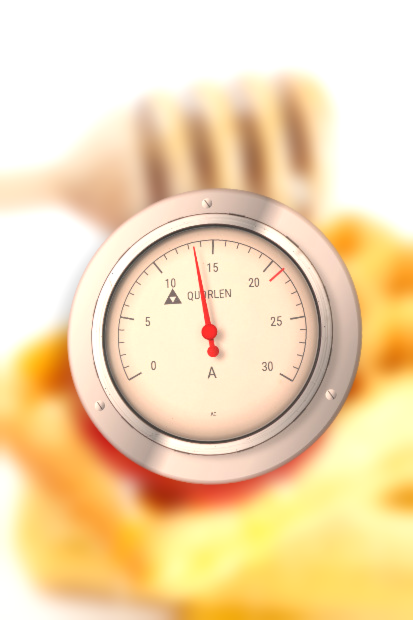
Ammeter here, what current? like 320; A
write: 13.5; A
